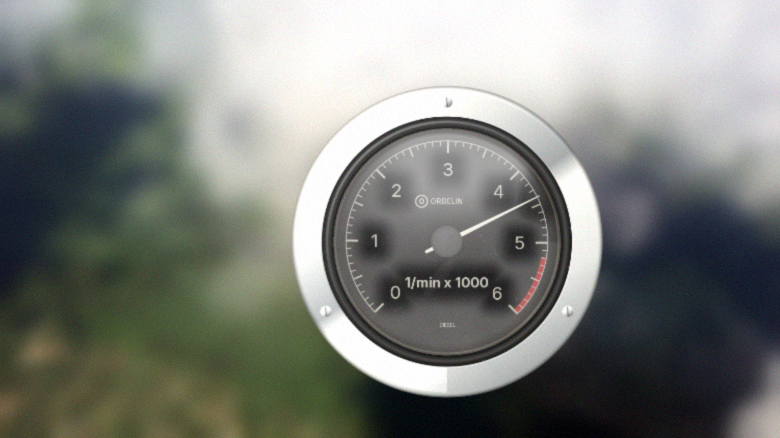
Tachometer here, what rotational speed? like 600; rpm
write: 4400; rpm
